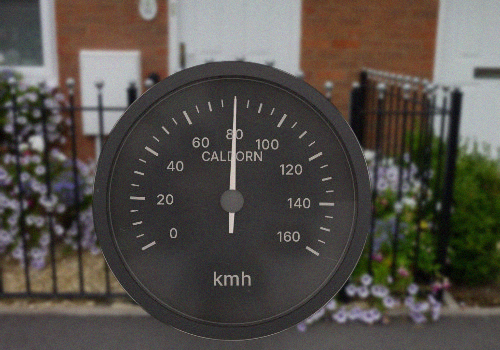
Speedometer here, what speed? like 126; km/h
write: 80; km/h
